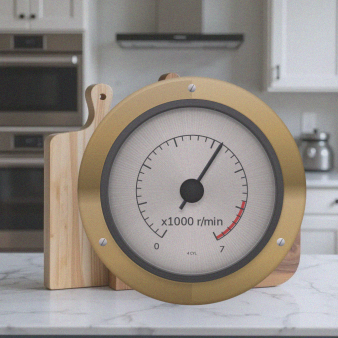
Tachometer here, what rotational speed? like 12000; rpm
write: 4200; rpm
